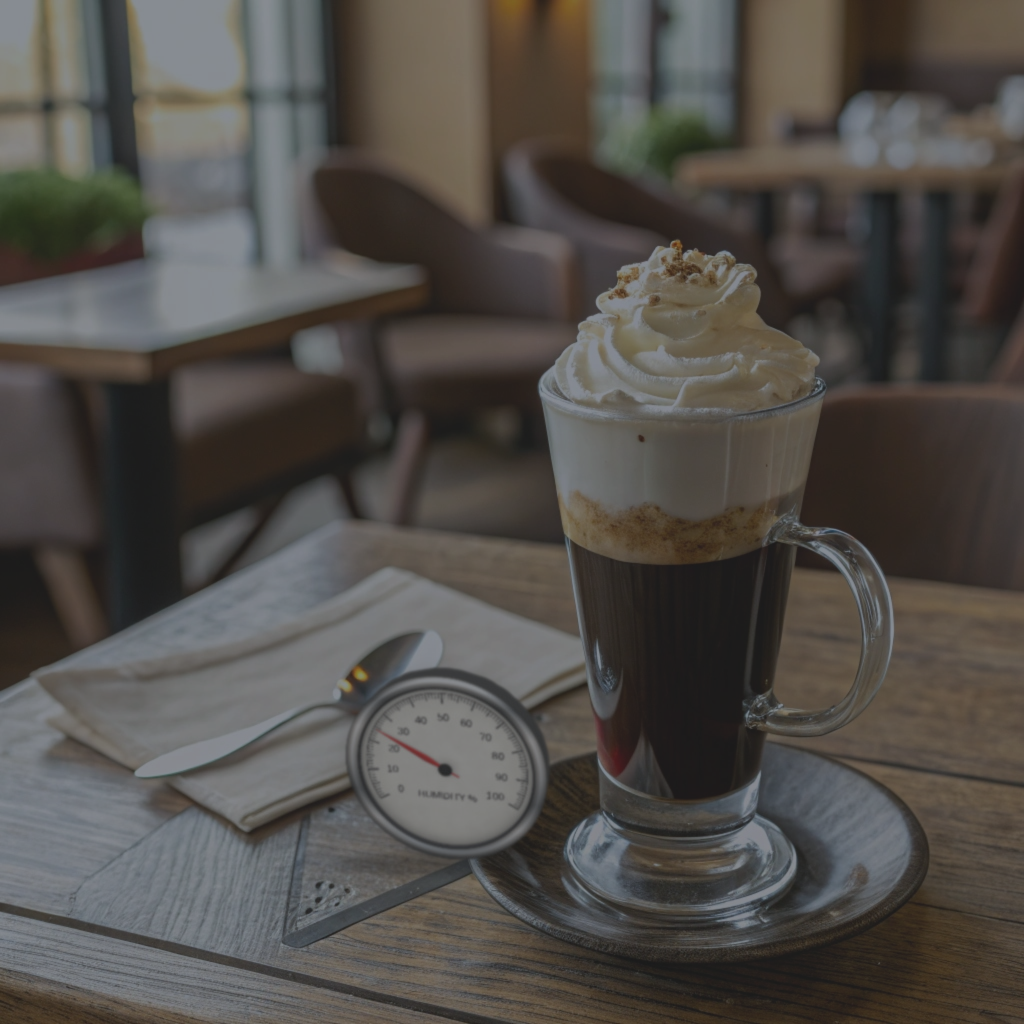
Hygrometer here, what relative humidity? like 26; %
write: 25; %
